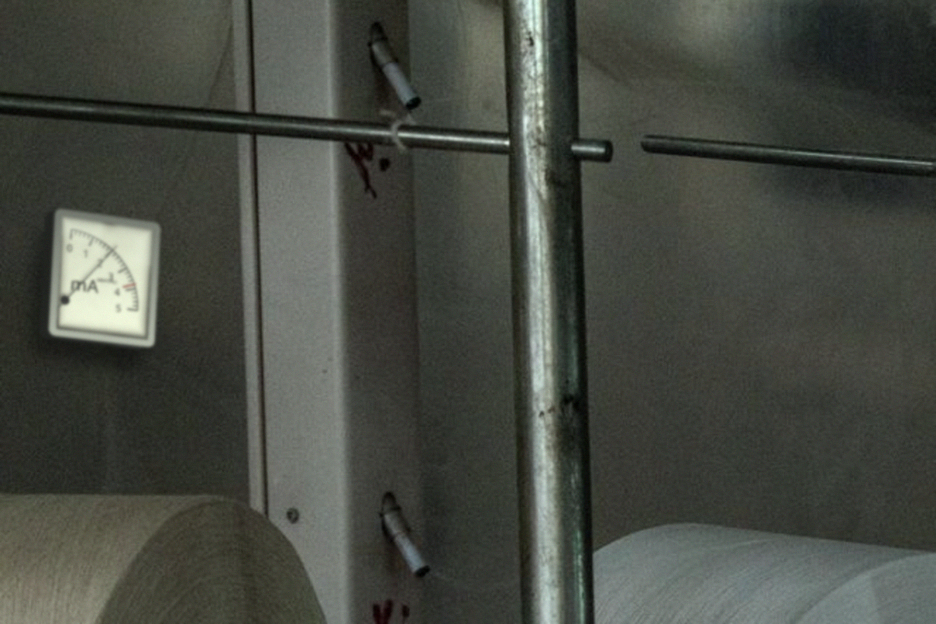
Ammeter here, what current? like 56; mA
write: 2; mA
